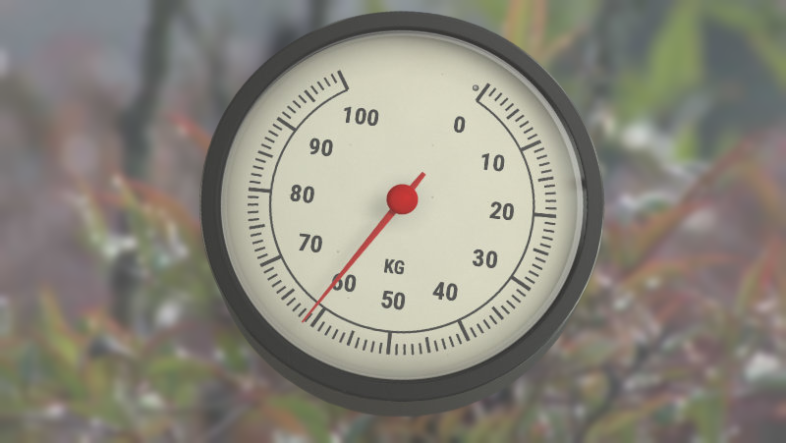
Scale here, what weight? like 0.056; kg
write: 61; kg
